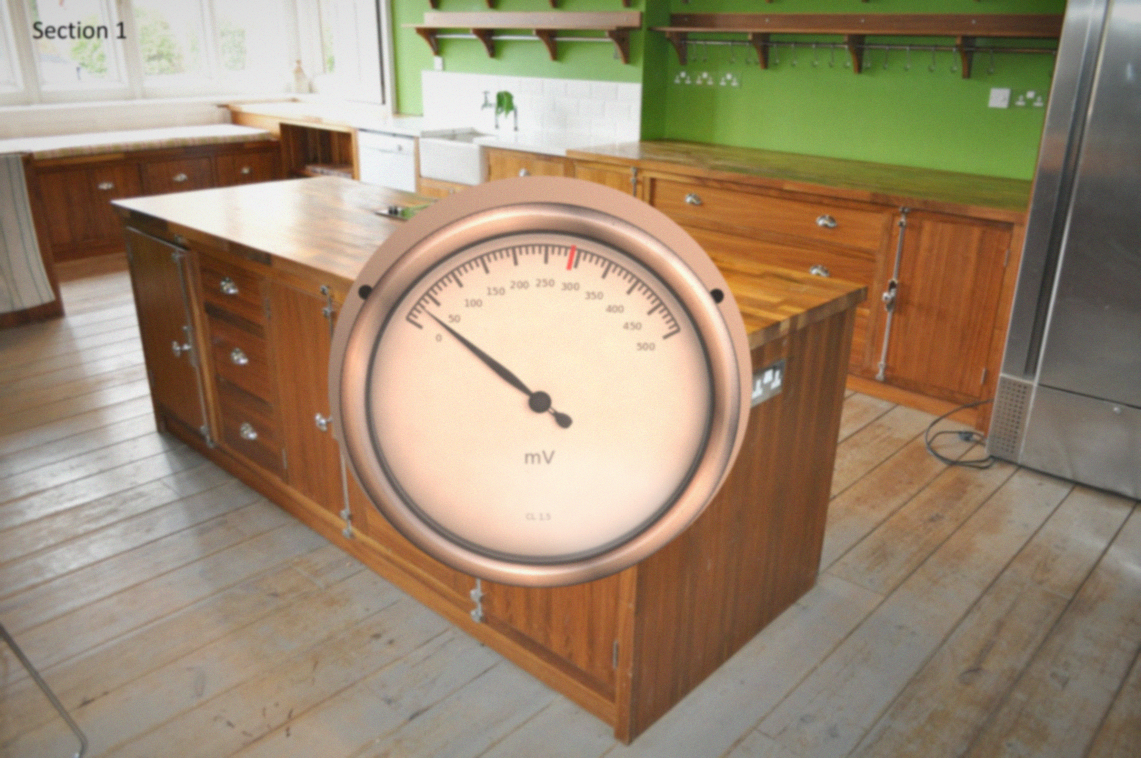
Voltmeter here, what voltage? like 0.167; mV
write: 30; mV
